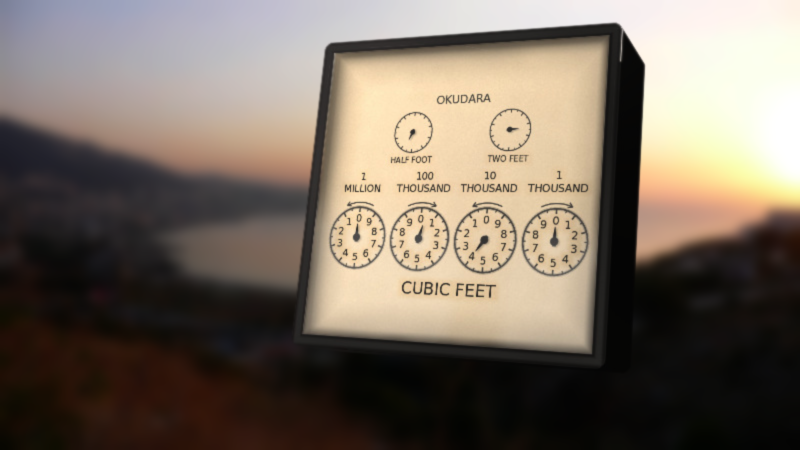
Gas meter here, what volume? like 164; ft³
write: 4000; ft³
